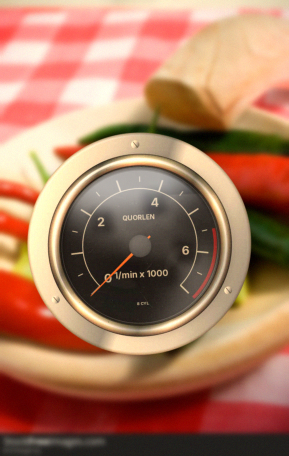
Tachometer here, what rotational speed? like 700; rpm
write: 0; rpm
